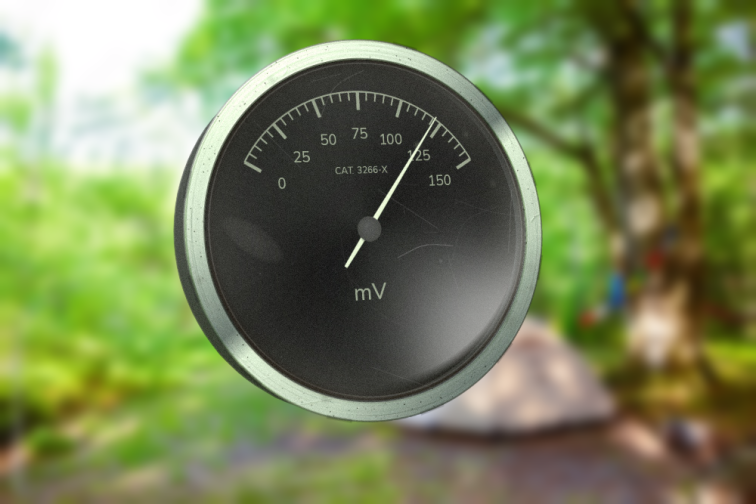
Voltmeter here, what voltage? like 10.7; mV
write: 120; mV
